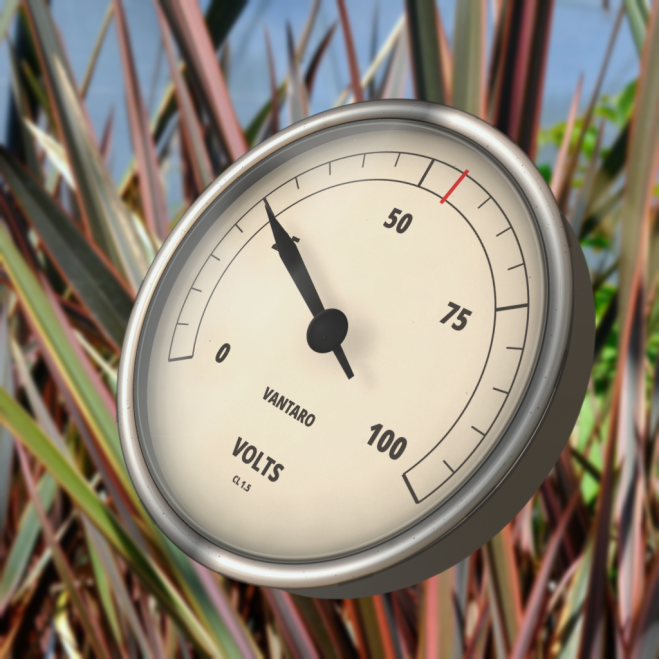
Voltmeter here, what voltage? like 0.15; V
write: 25; V
